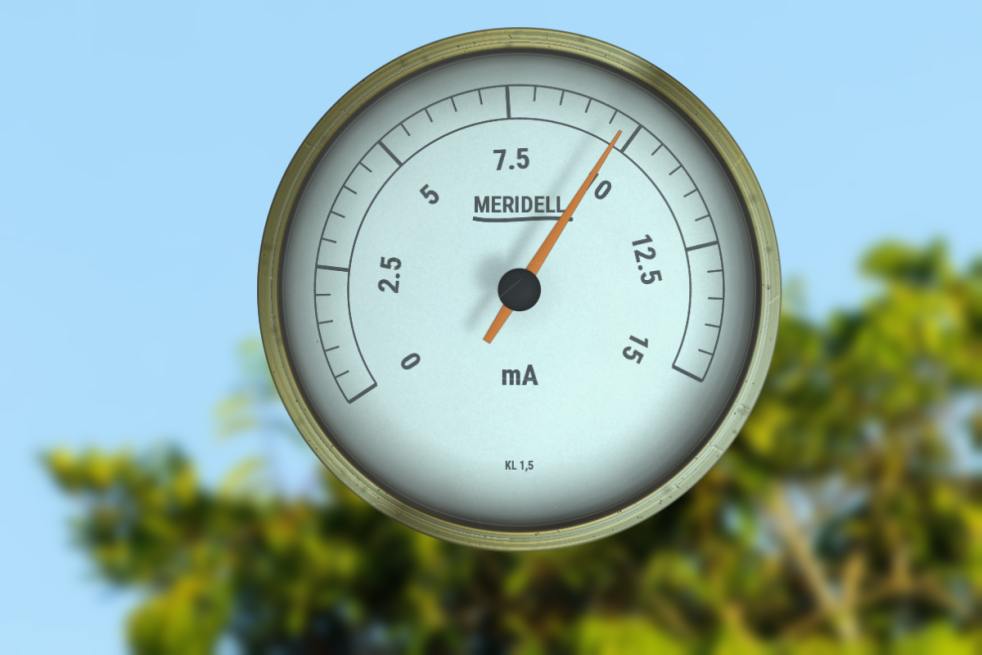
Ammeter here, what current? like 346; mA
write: 9.75; mA
